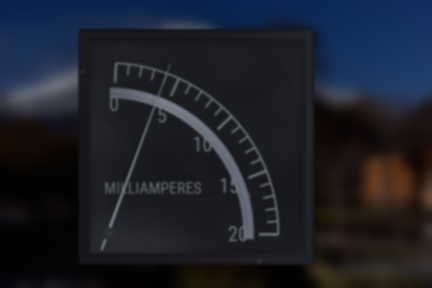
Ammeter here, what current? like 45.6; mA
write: 4; mA
